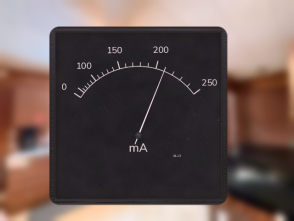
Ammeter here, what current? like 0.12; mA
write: 210; mA
